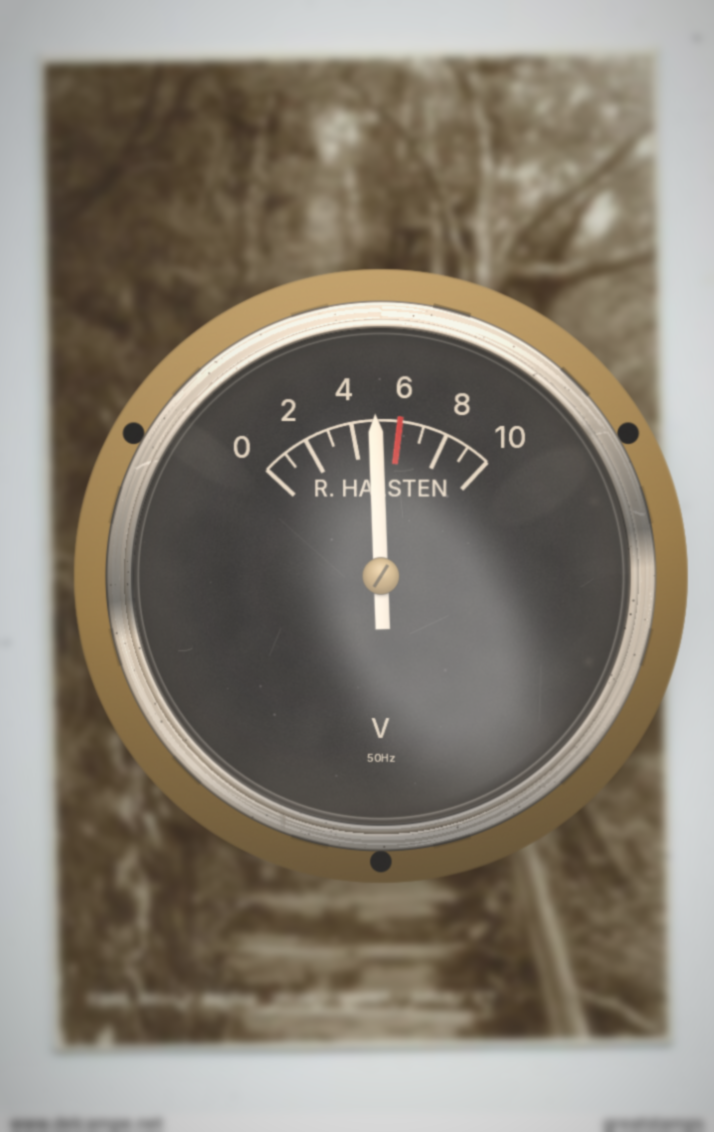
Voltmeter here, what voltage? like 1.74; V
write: 5; V
